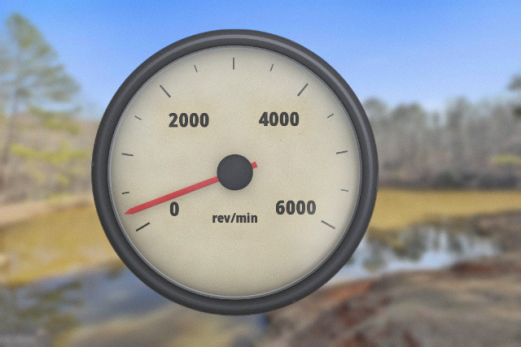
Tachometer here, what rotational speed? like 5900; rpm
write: 250; rpm
